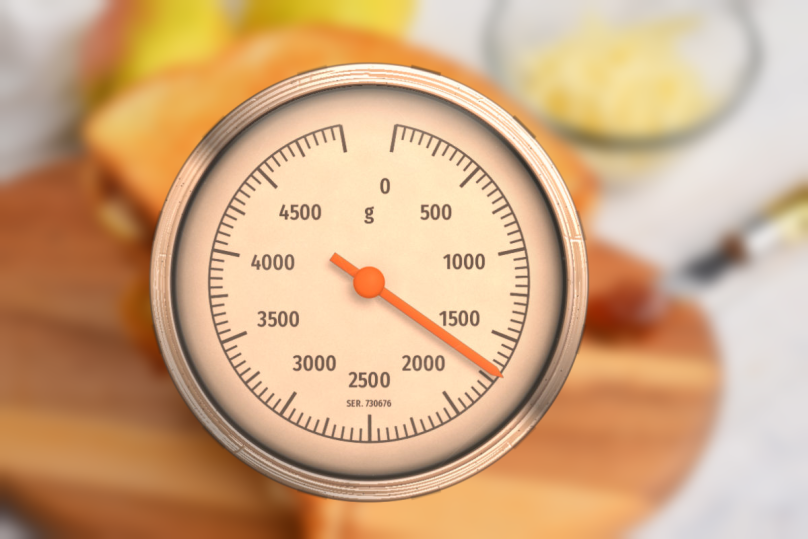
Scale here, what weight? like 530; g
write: 1700; g
